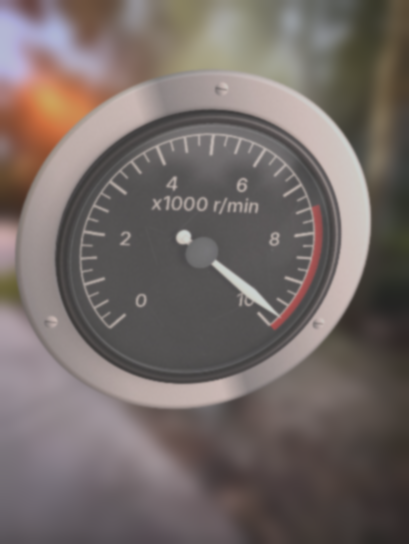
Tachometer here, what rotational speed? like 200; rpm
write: 9750; rpm
